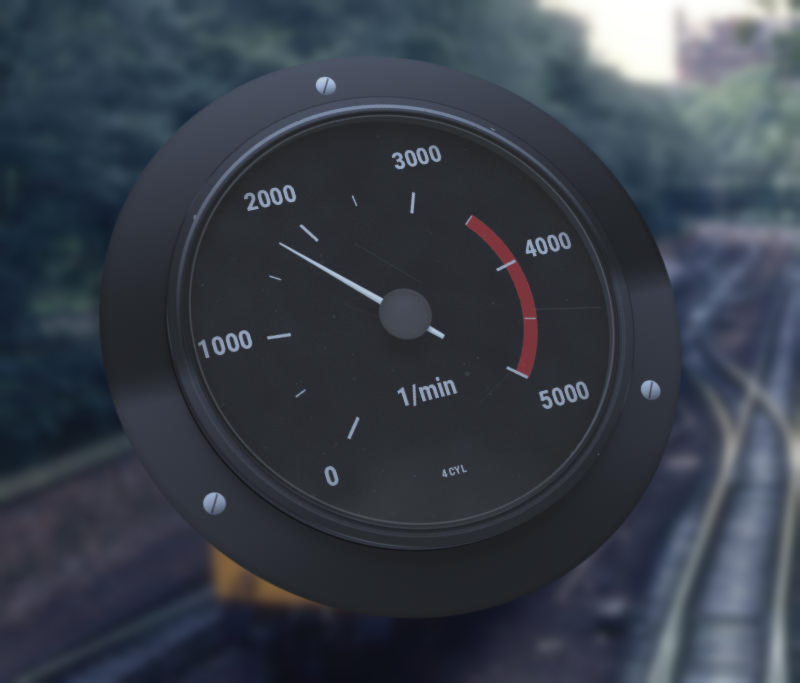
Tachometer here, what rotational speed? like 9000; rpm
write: 1750; rpm
